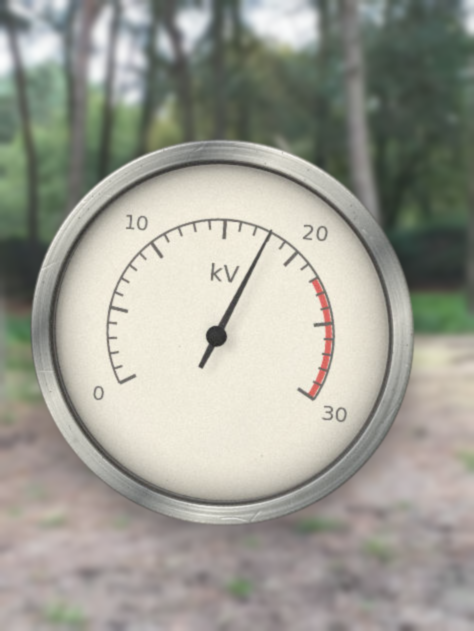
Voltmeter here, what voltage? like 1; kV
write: 18; kV
